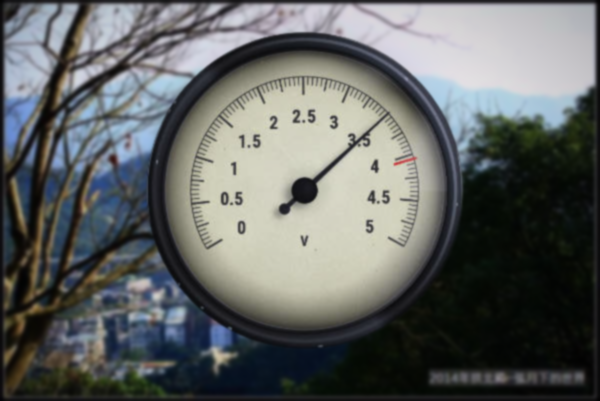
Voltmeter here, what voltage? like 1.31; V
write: 3.5; V
